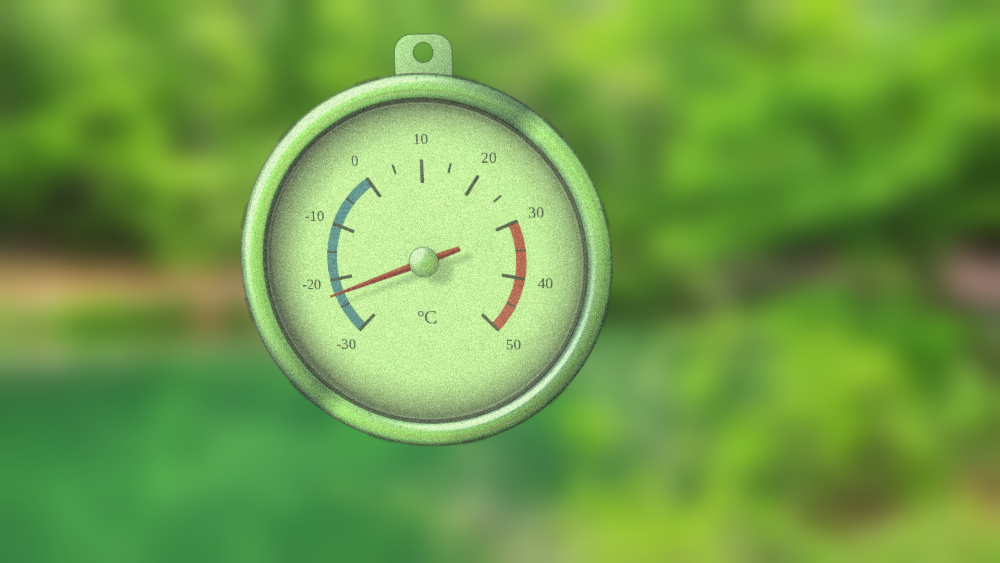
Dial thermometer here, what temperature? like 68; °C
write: -22.5; °C
